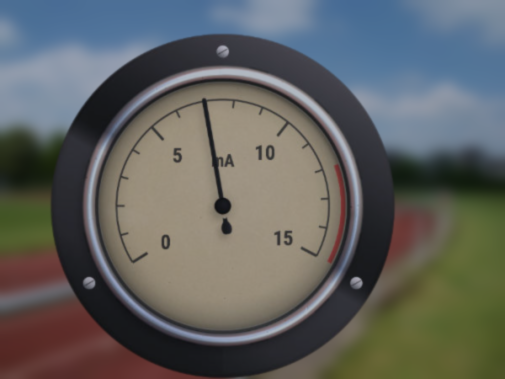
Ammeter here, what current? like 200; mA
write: 7; mA
